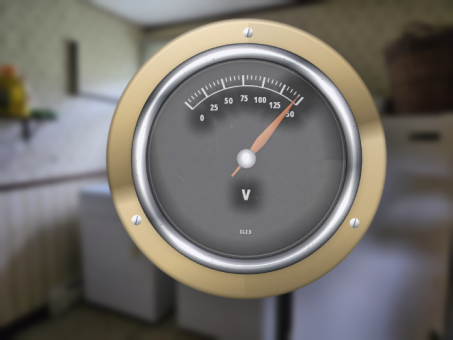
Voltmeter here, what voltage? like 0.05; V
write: 145; V
